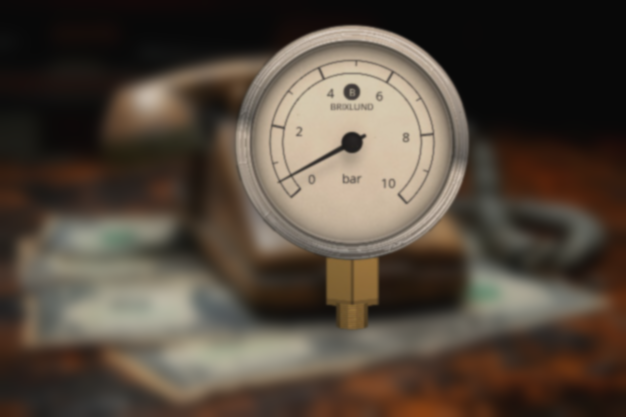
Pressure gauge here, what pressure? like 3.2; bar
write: 0.5; bar
